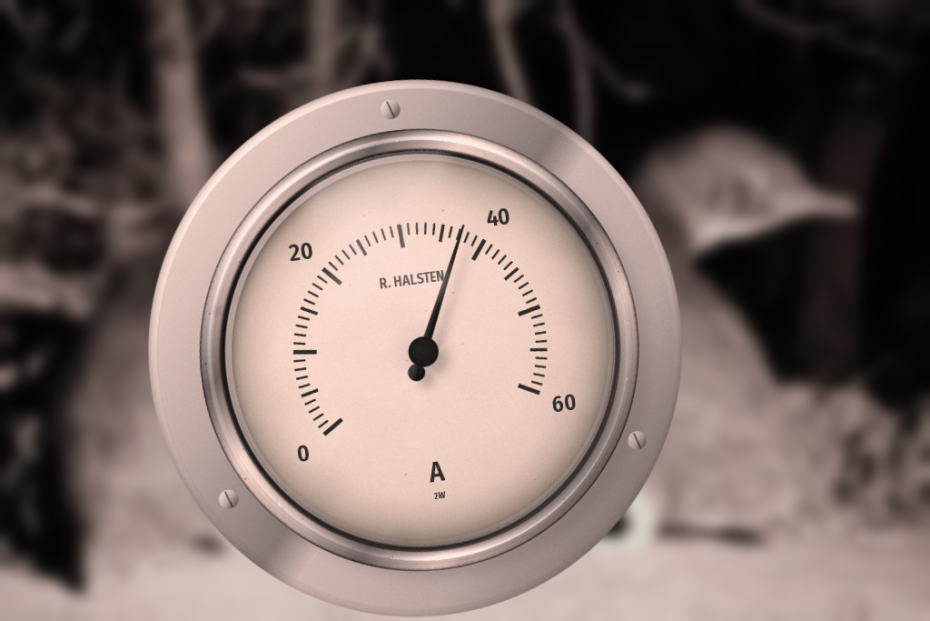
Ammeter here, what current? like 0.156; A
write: 37; A
